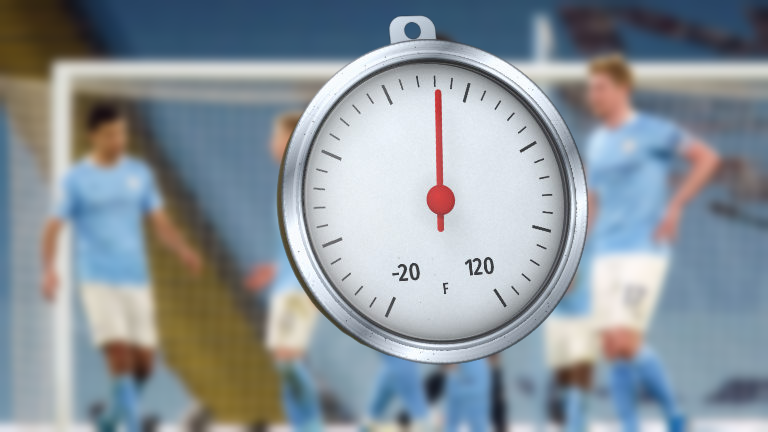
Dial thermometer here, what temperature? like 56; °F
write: 52; °F
